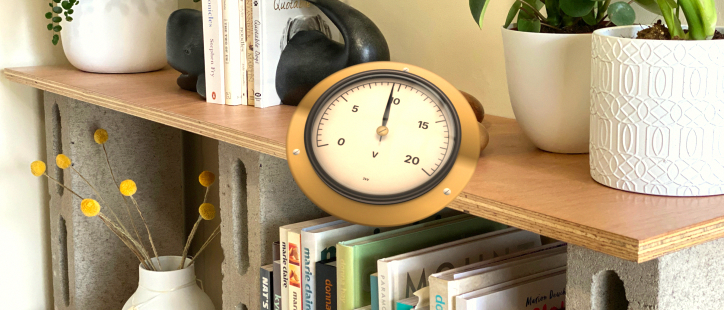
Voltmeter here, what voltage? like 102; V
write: 9.5; V
